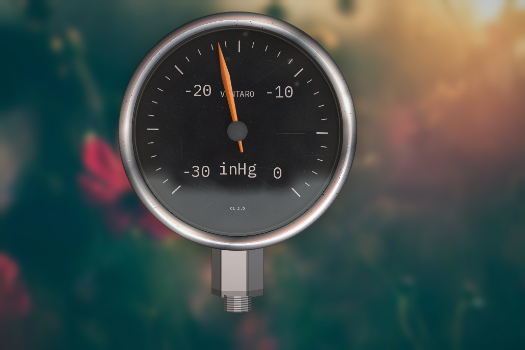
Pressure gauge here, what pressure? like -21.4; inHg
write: -16.5; inHg
